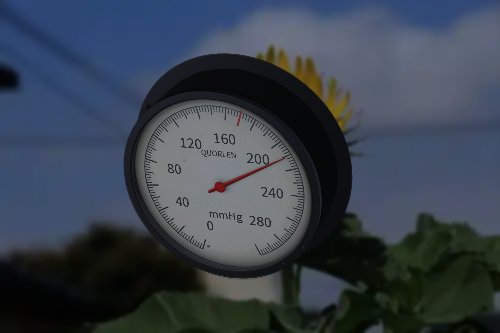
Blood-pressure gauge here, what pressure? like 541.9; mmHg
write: 210; mmHg
